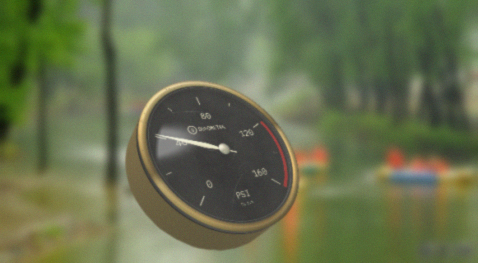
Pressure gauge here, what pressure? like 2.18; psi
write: 40; psi
